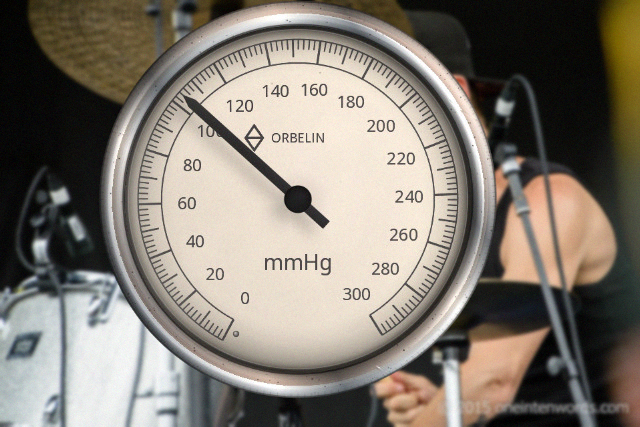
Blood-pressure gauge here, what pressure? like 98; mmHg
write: 104; mmHg
